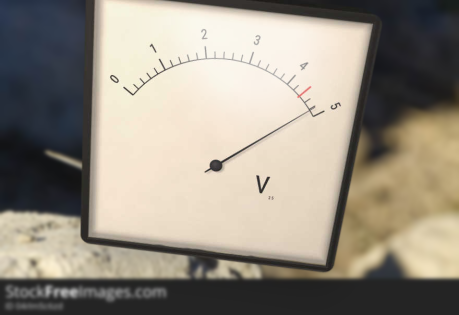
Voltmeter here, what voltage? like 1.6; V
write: 4.8; V
